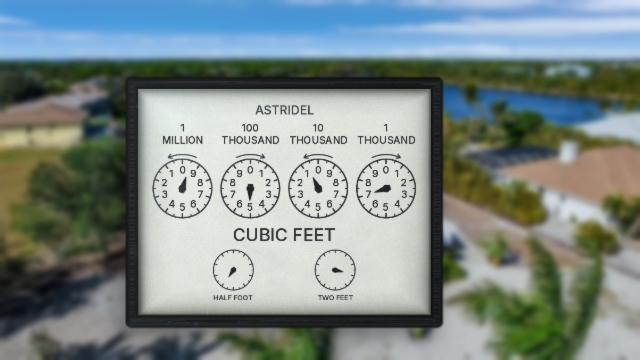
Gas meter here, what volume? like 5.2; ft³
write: 950700; ft³
